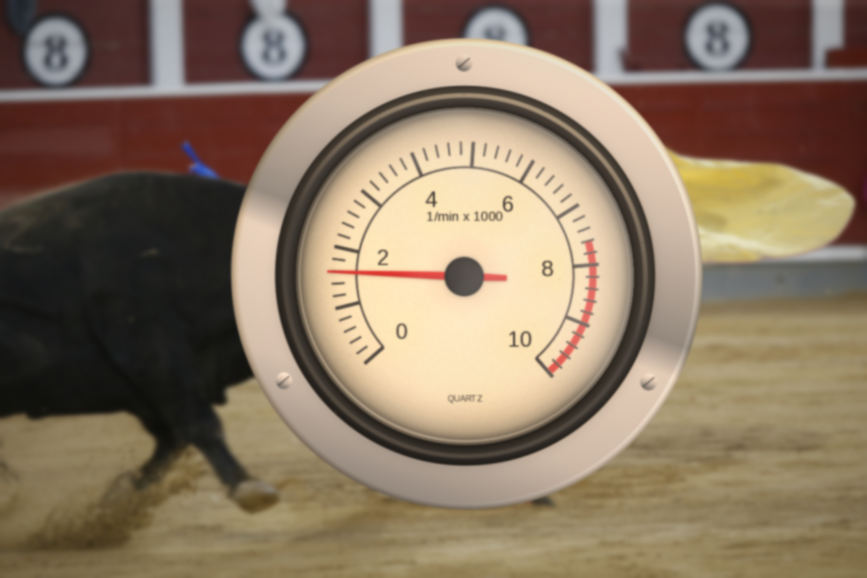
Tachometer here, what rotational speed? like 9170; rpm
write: 1600; rpm
